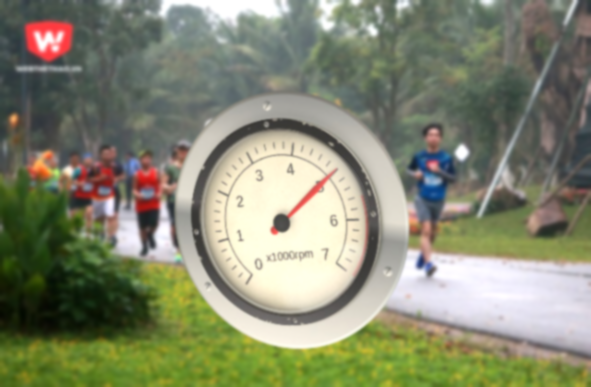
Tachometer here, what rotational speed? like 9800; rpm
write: 5000; rpm
